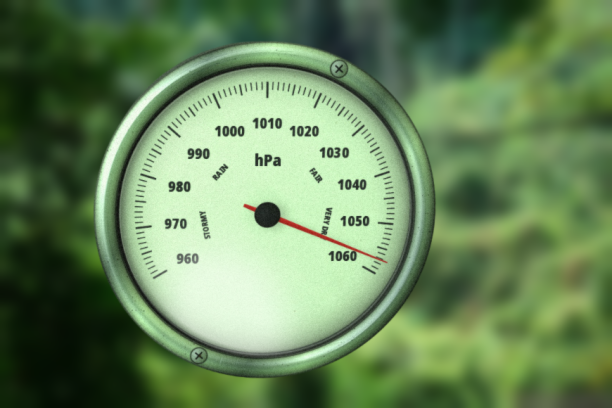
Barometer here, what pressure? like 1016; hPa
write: 1057; hPa
